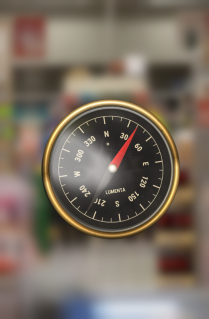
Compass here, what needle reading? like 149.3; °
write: 40; °
